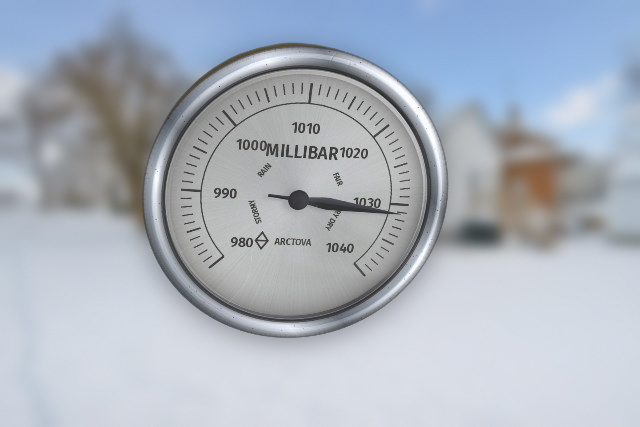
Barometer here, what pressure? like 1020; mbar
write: 1031; mbar
